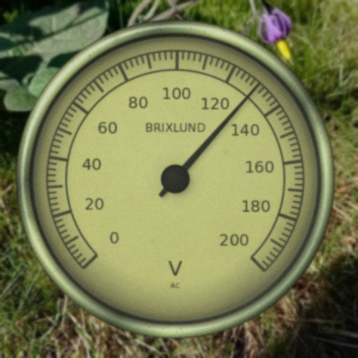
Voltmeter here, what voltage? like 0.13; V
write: 130; V
